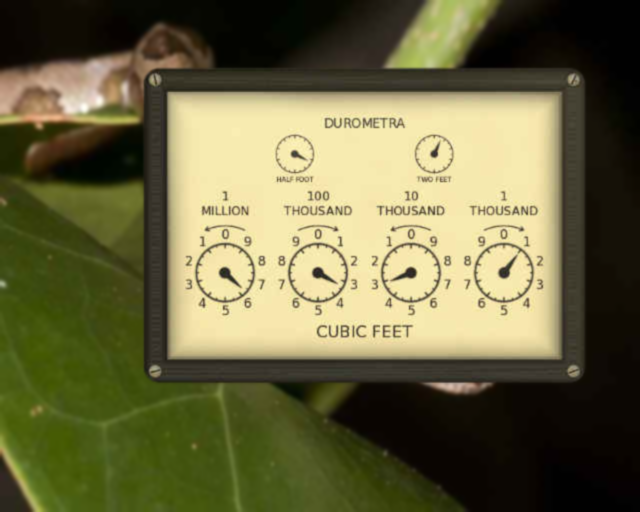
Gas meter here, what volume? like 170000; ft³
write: 633100; ft³
